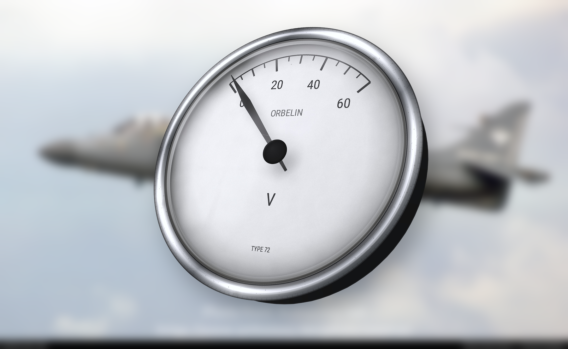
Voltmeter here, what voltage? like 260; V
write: 2.5; V
